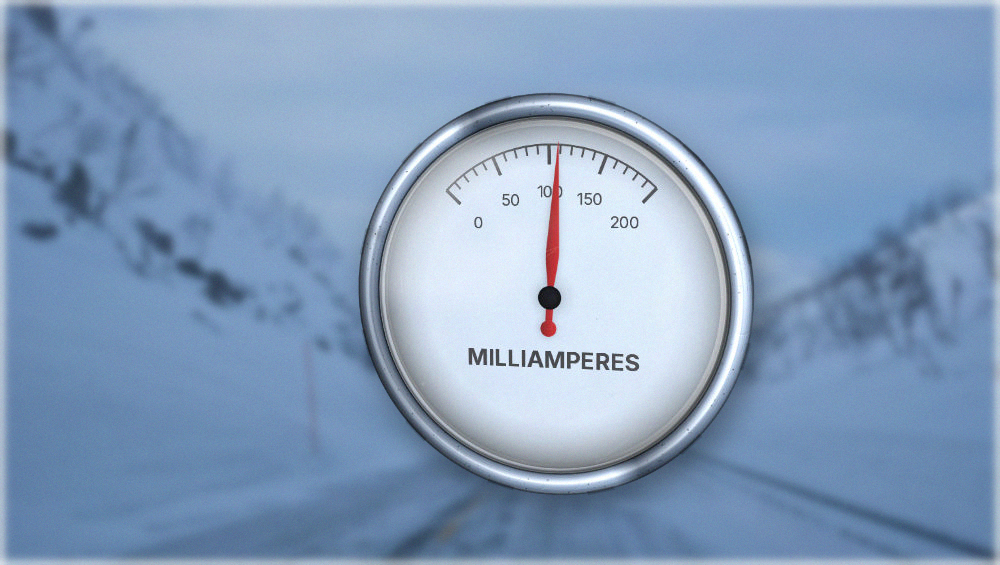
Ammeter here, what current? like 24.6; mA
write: 110; mA
